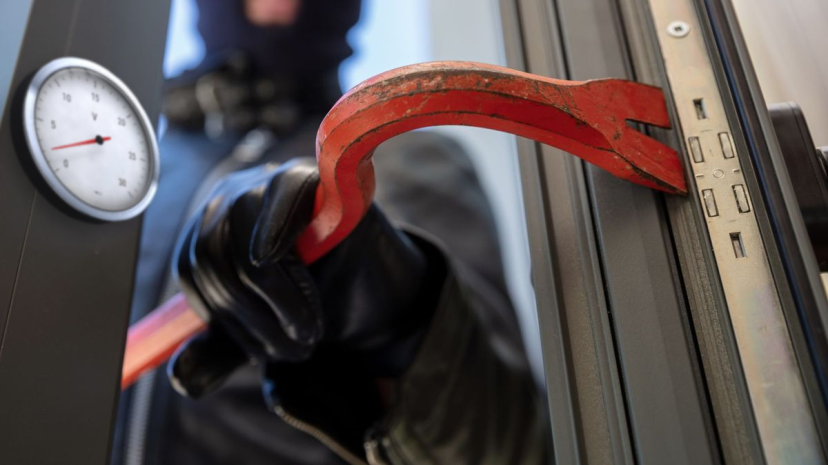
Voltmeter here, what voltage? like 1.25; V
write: 2; V
